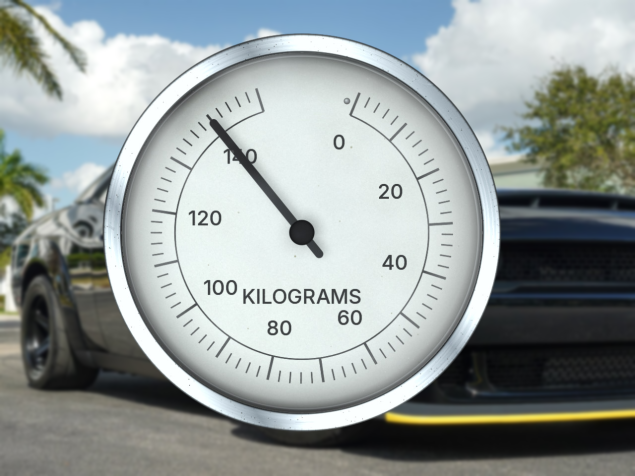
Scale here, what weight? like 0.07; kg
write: 140; kg
